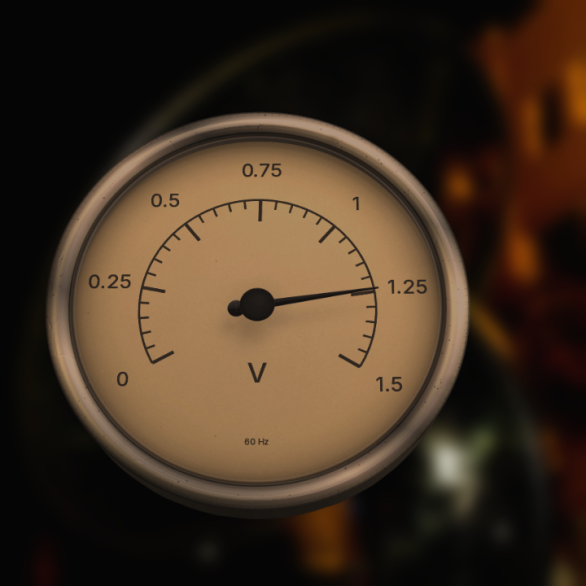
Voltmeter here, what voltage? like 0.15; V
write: 1.25; V
